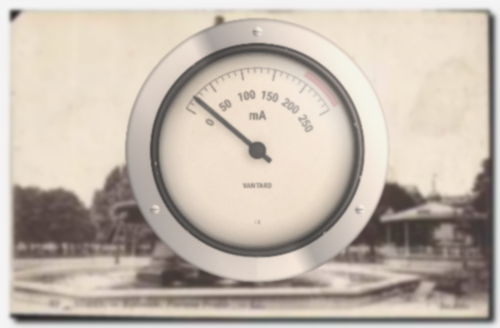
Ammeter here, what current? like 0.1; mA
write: 20; mA
